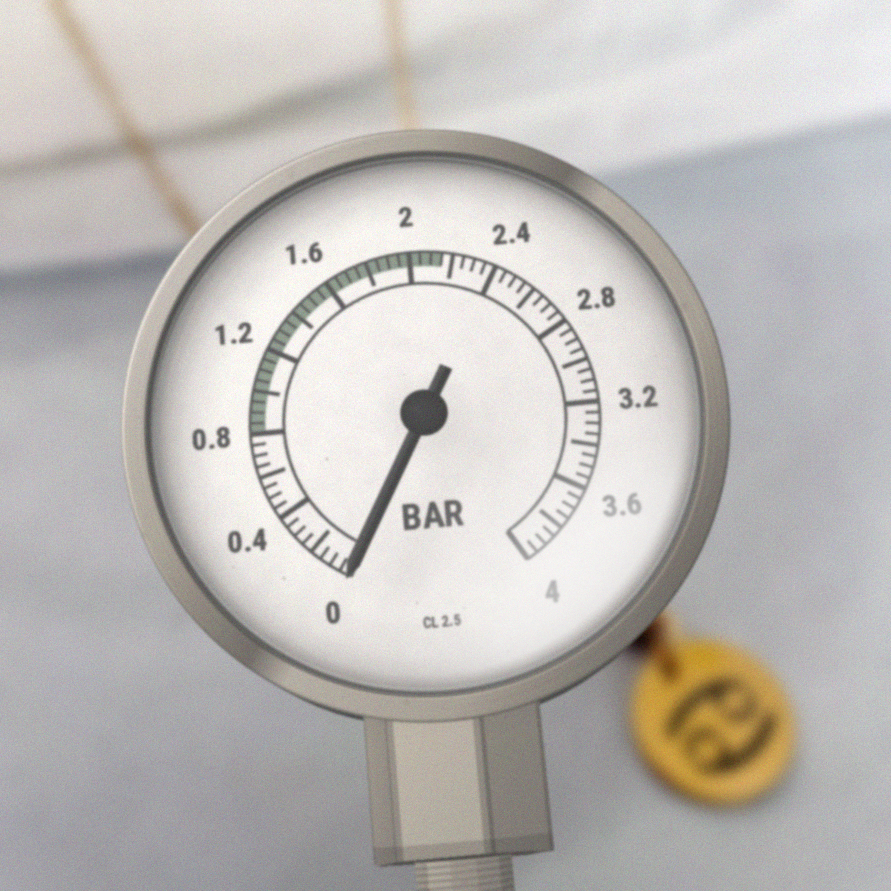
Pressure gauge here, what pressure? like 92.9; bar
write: 0; bar
